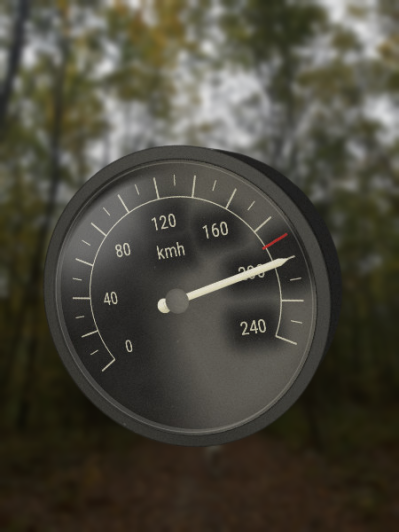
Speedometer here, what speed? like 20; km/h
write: 200; km/h
